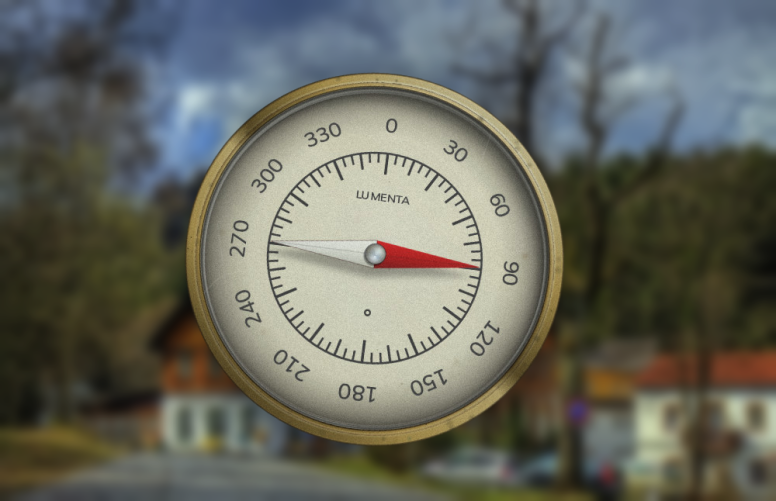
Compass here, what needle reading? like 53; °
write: 90; °
